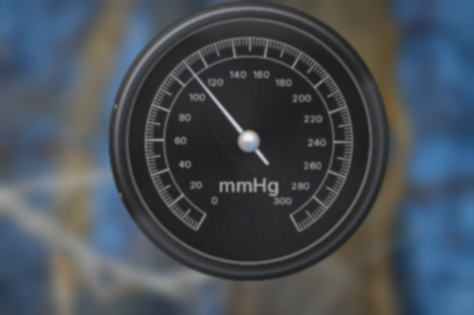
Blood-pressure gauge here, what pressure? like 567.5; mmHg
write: 110; mmHg
